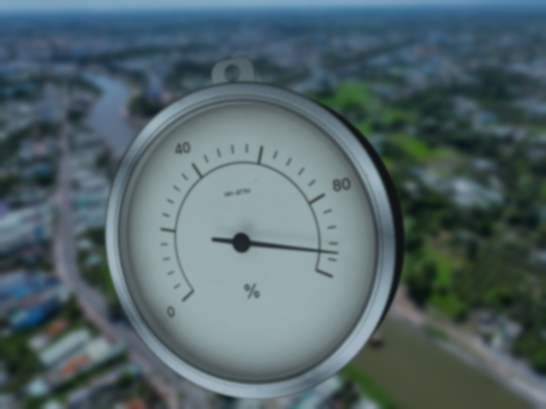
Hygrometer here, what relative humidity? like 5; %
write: 94; %
